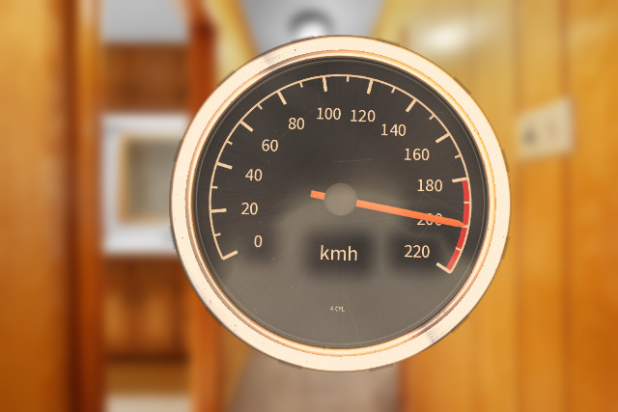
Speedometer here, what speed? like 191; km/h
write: 200; km/h
